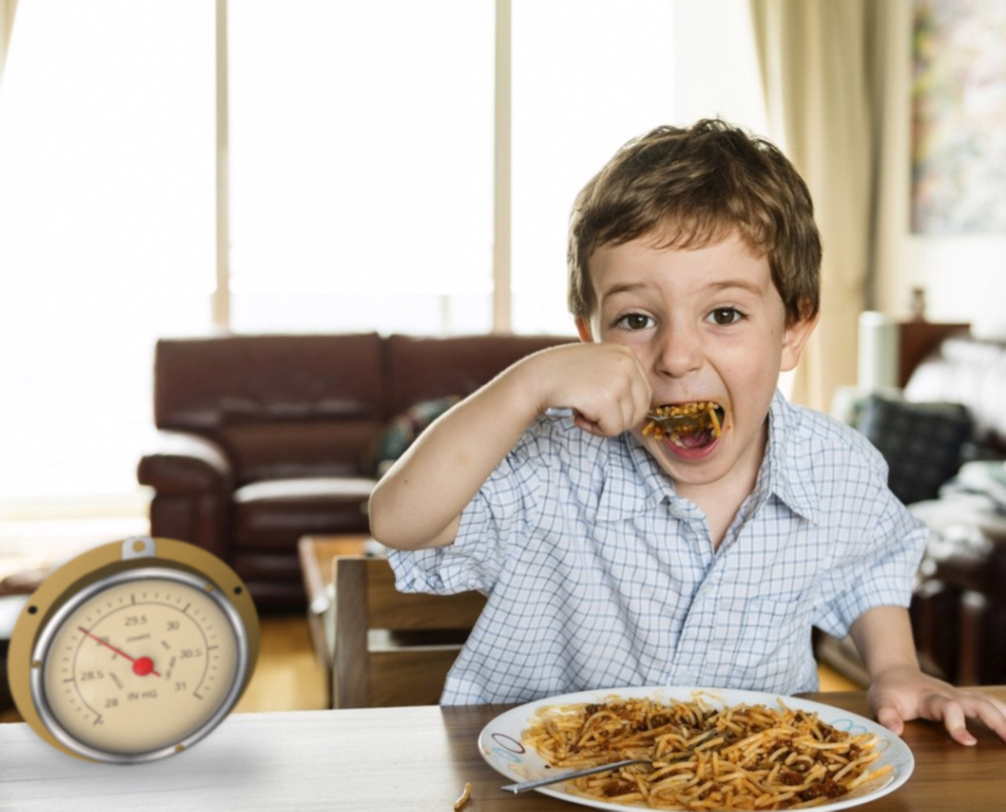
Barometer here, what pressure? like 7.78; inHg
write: 29; inHg
